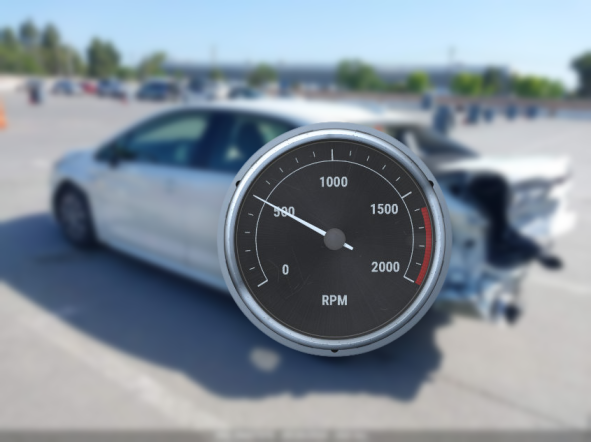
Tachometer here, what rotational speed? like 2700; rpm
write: 500; rpm
